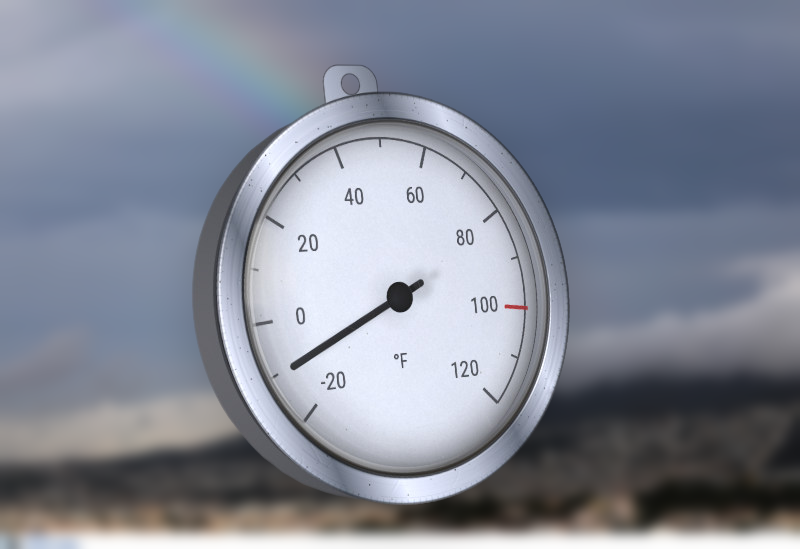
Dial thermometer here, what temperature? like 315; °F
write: -10; °F
